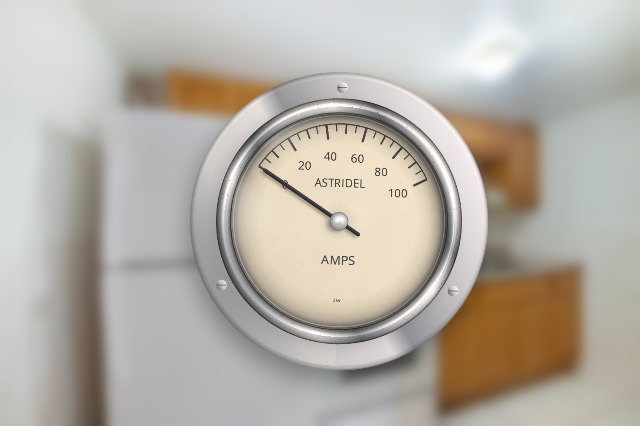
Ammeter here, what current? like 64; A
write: 0; A
